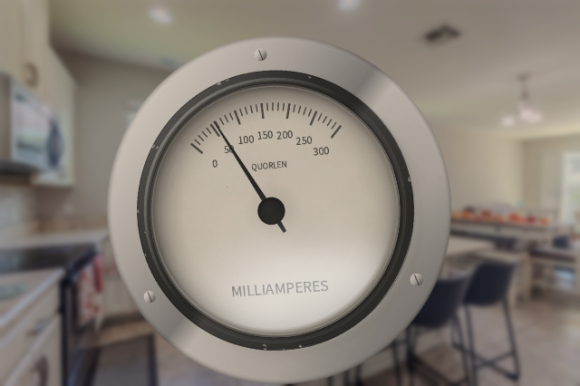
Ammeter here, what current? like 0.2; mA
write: 60; mA
